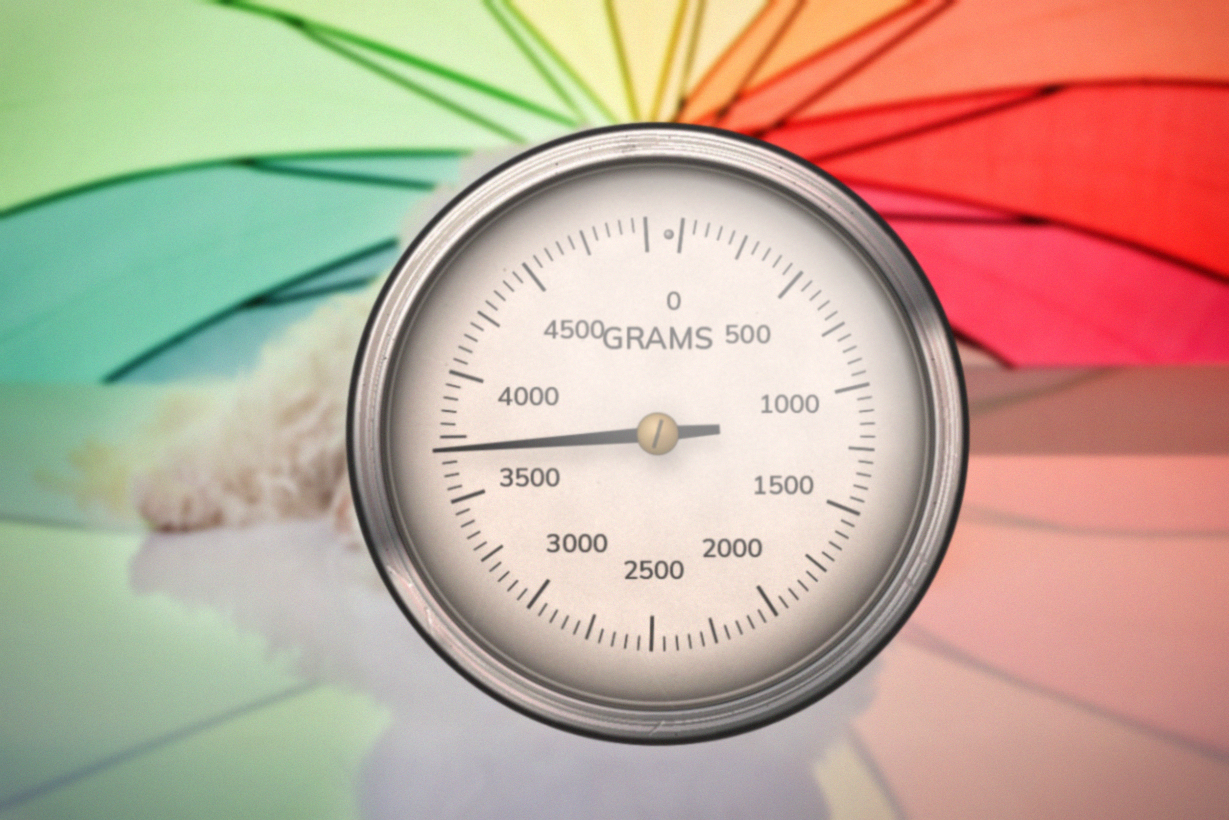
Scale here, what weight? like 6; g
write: 3700; g
